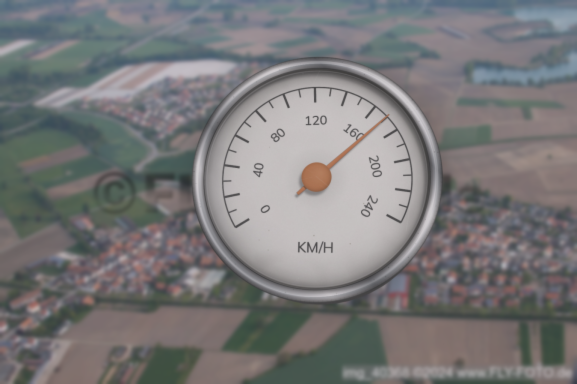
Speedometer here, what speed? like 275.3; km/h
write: 170; km/h
